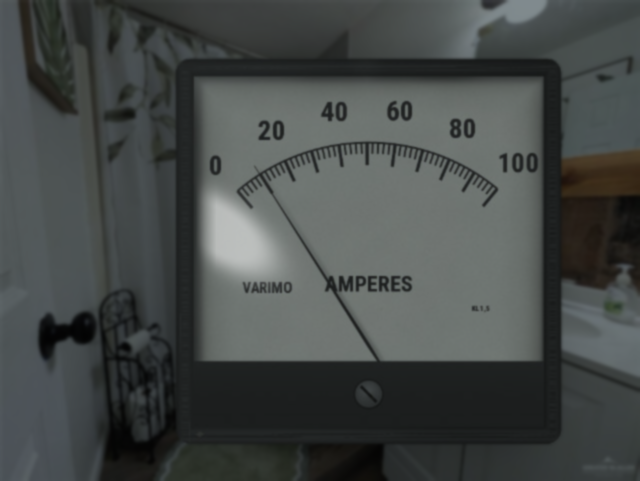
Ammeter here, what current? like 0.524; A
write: 10; A
